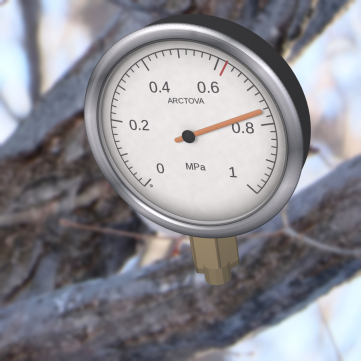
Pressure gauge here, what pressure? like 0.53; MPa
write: 0.76; MPa
